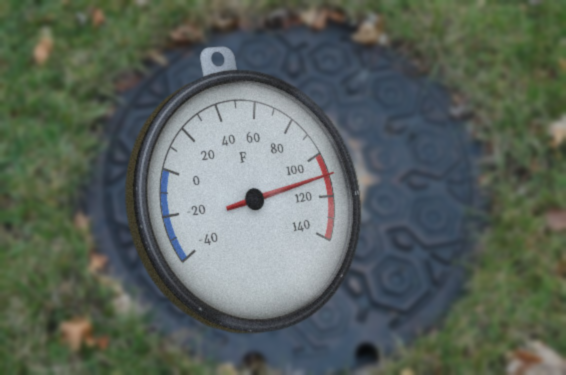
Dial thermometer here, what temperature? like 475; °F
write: 110; °F
